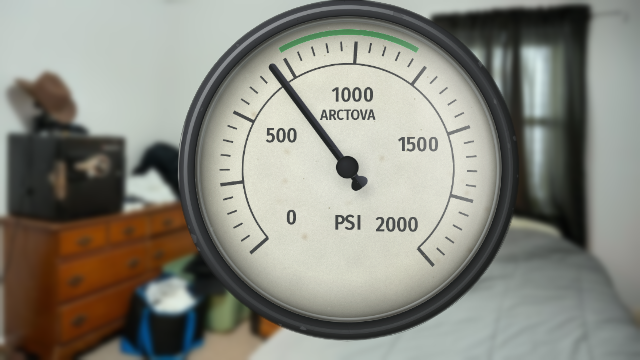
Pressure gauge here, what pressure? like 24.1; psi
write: 700; psi
